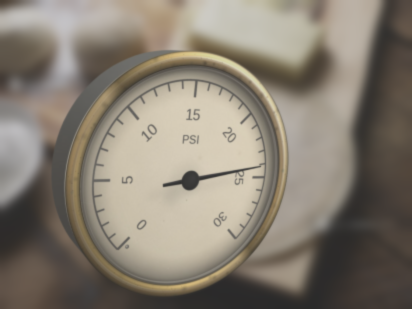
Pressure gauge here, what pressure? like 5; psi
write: 24; psi
